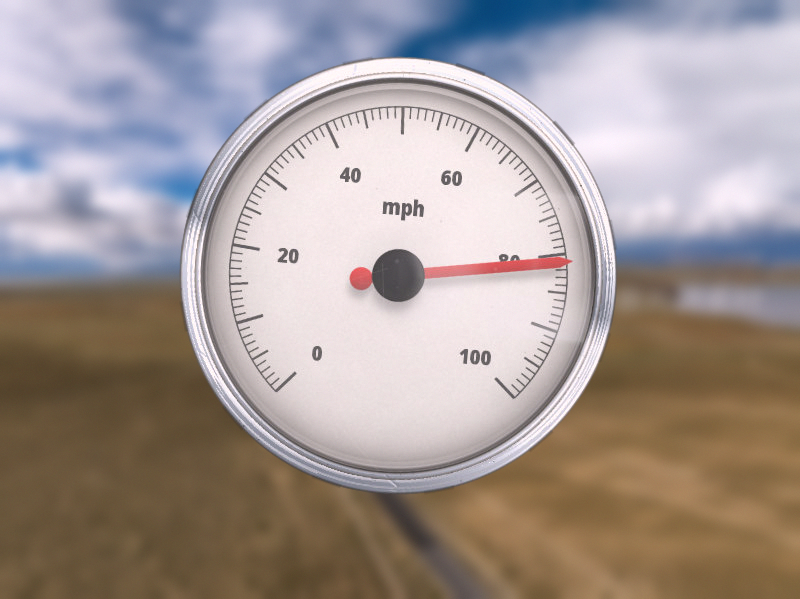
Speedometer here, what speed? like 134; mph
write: 81; mph
